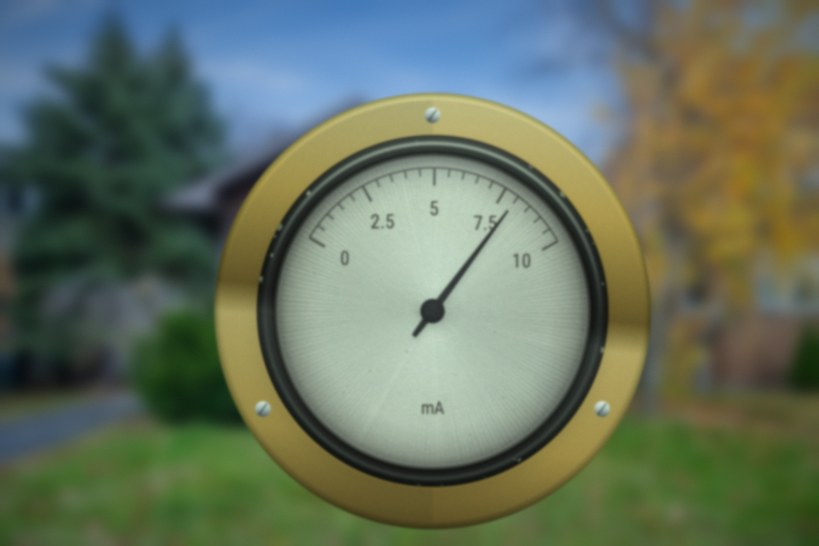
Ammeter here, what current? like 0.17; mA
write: 8; mA
